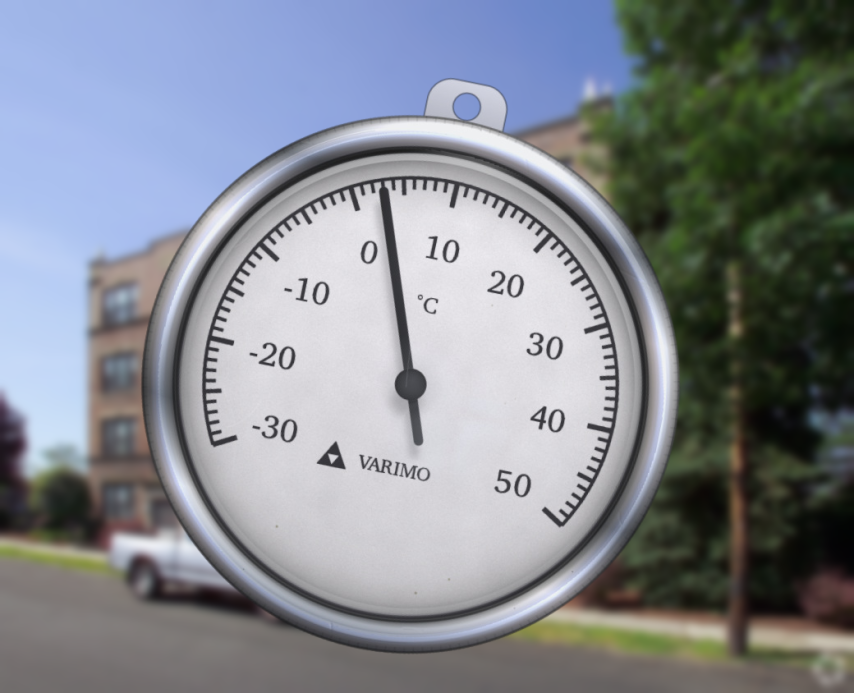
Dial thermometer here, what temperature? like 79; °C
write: 3; °C
